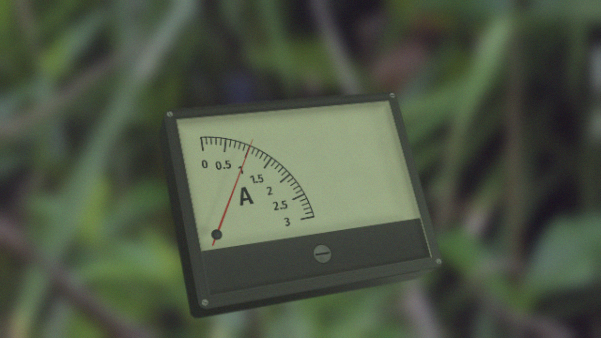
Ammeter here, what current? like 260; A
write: 1; A
